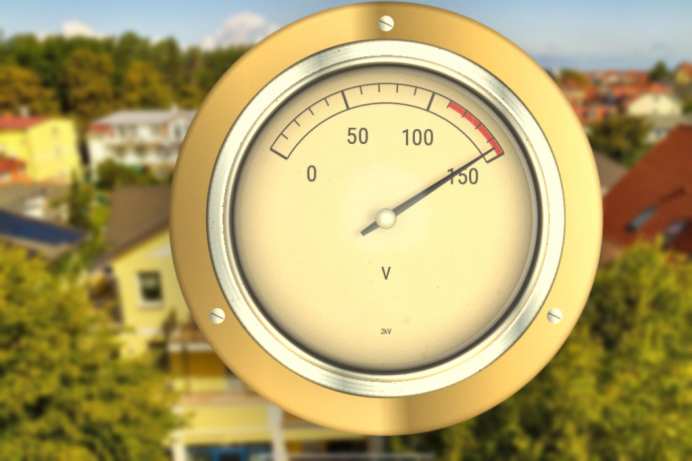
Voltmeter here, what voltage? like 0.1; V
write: 145; V
